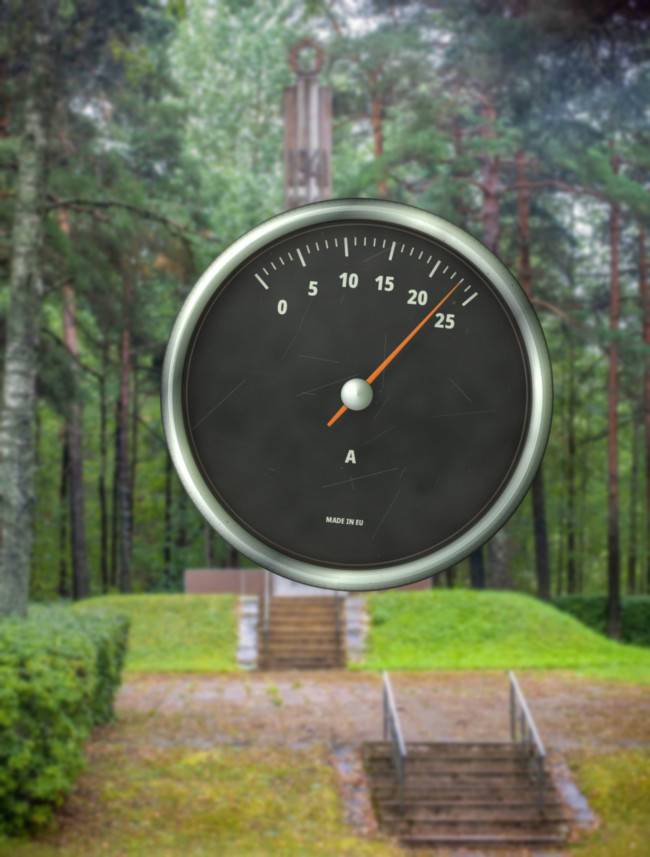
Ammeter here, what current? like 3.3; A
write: 23; A
